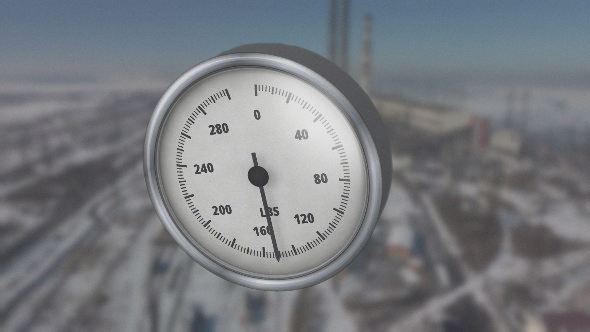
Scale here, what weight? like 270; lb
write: 150; lb
